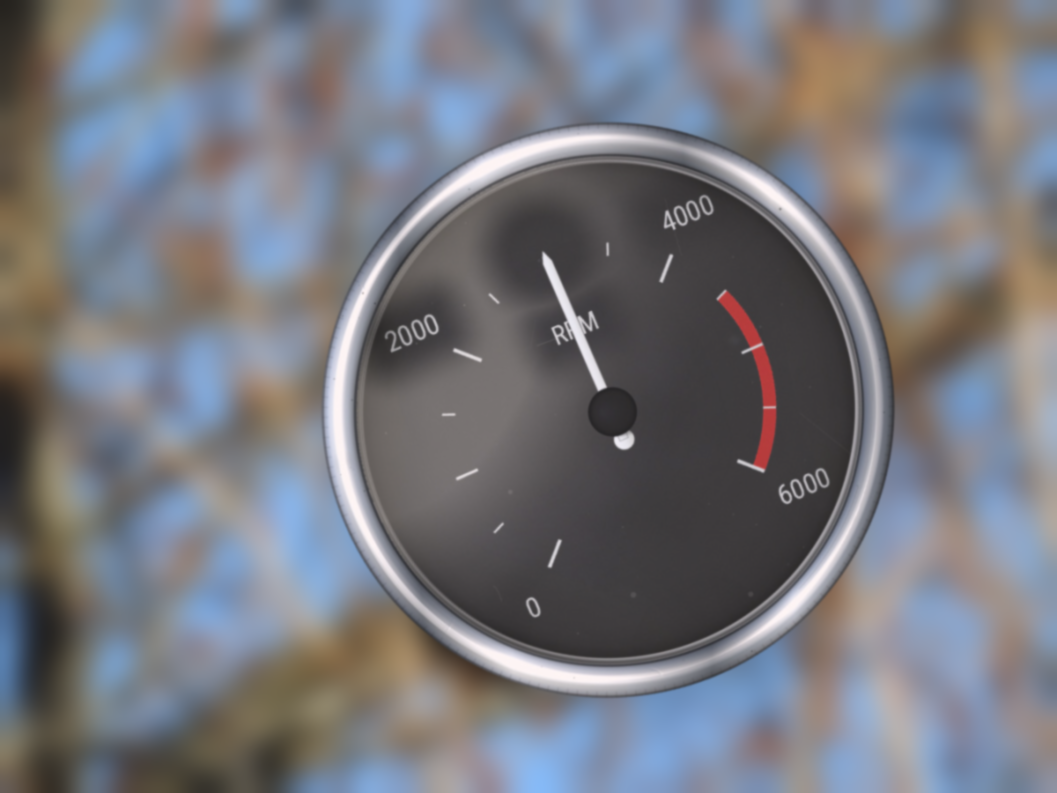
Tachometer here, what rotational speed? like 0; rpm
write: 3000; rpm
